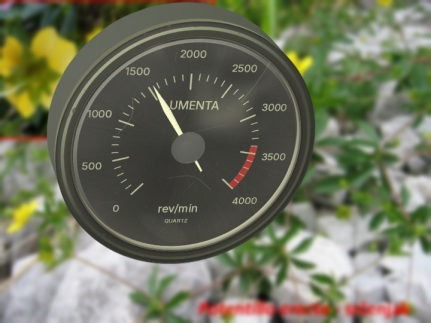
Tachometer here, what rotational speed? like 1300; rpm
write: 1550; rpm
